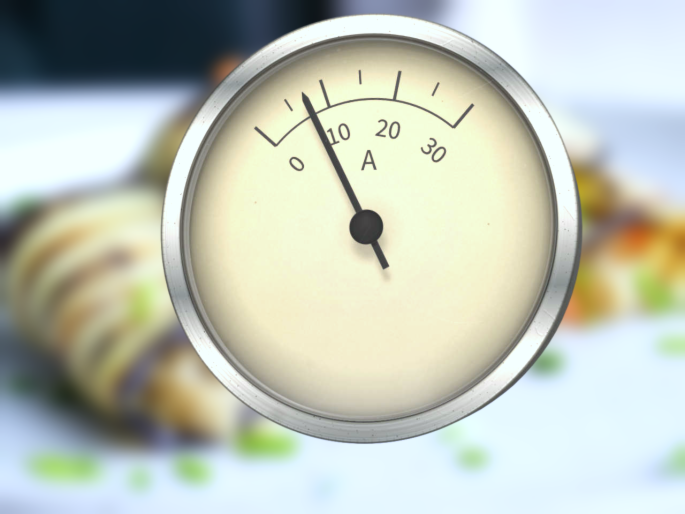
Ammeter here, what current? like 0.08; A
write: 7.5; A
